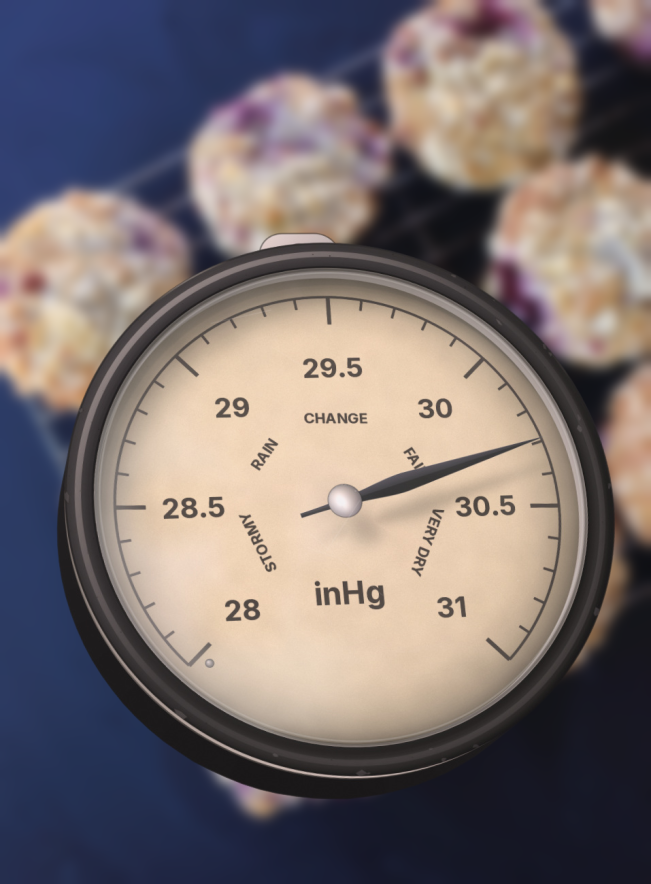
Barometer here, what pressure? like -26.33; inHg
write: 30.3; inHg
